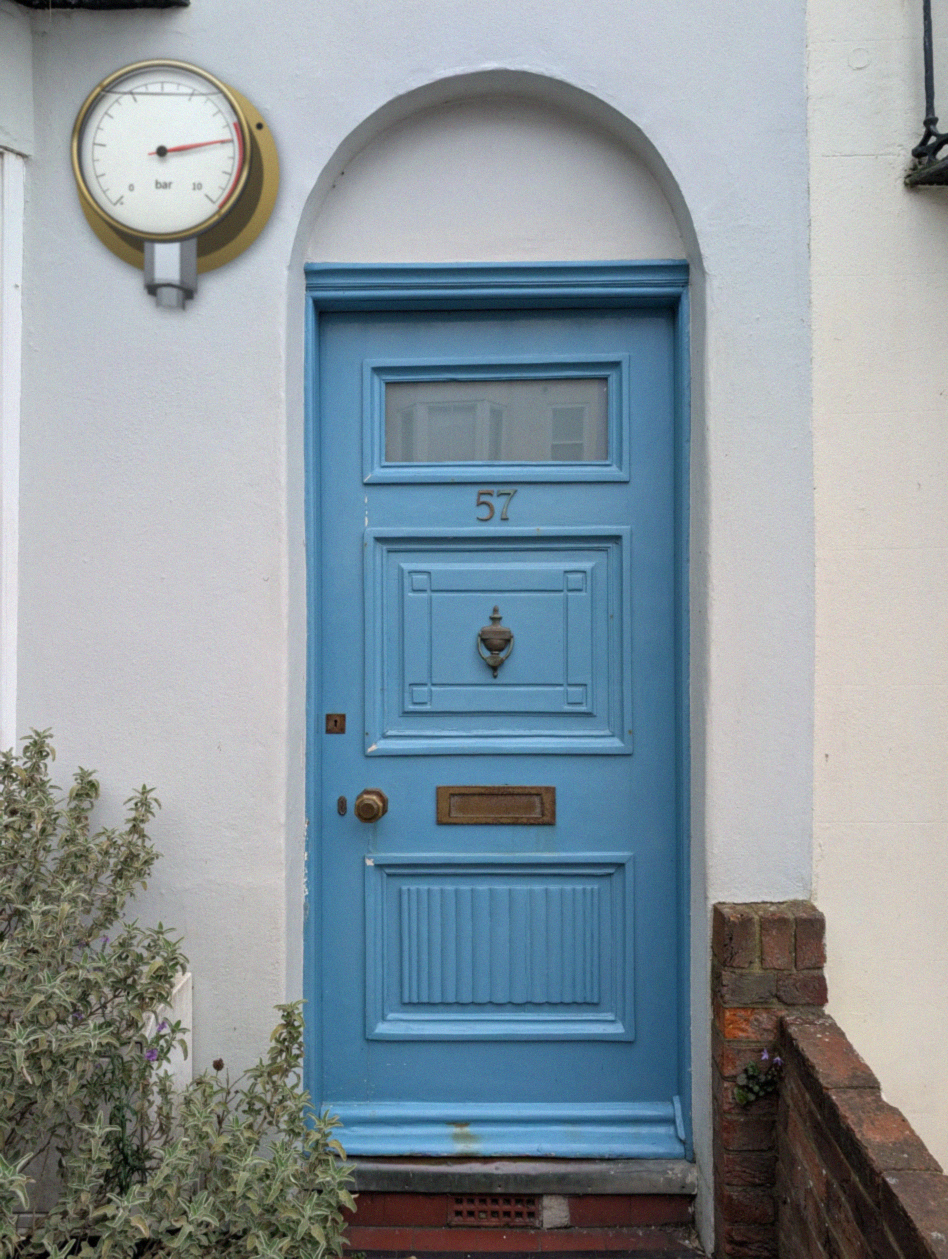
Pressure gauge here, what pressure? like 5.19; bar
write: 8; bar
